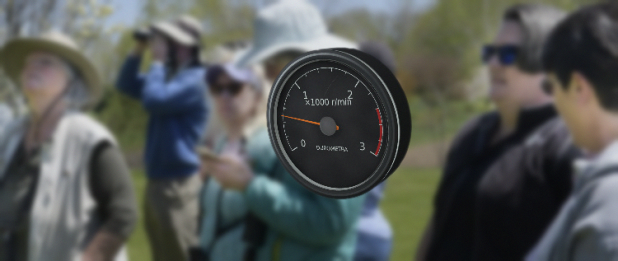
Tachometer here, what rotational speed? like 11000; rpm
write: 500; rpm
